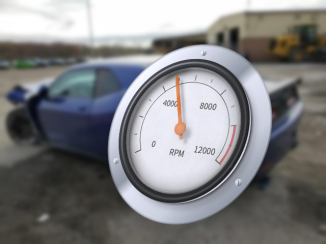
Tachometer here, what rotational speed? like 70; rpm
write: 5000; rpm
